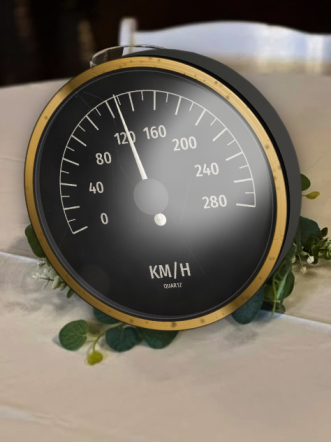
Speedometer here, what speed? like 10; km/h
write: 130; km/h
